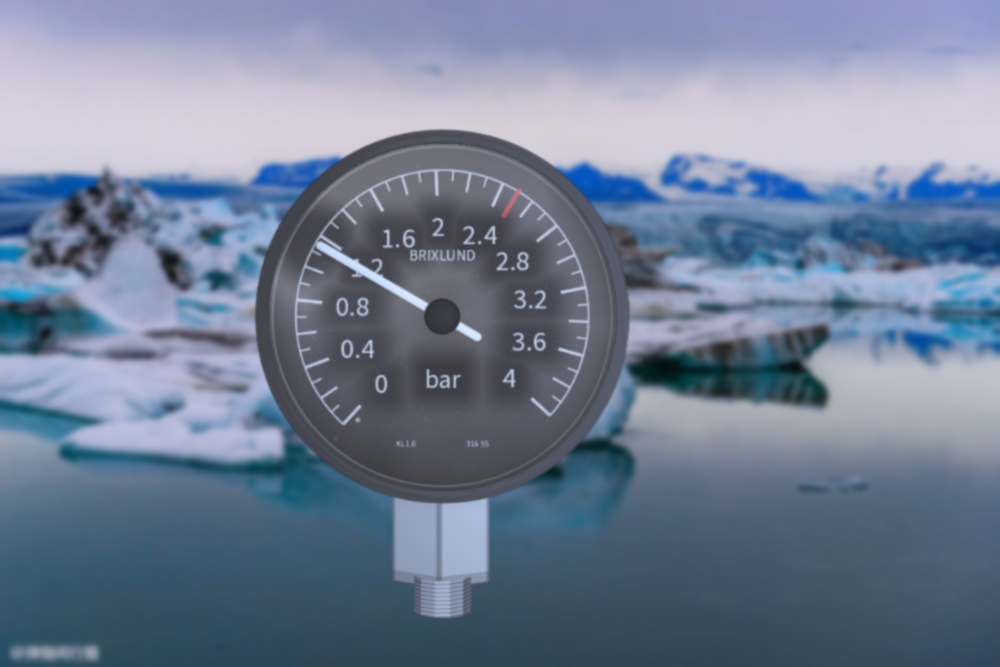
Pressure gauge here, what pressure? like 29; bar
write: 1.15; bar
